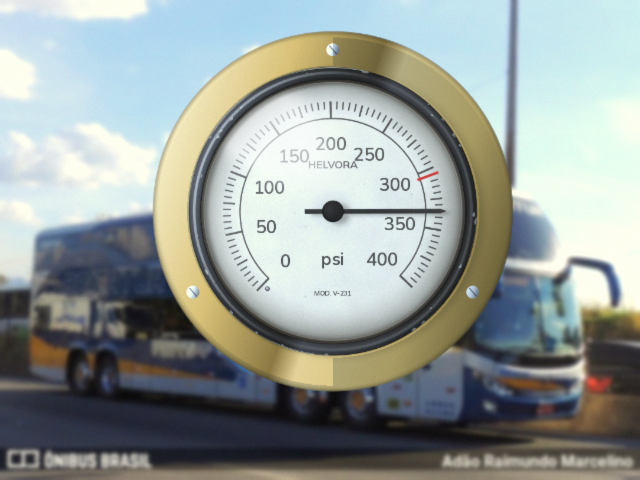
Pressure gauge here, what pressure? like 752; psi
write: 335; psi
